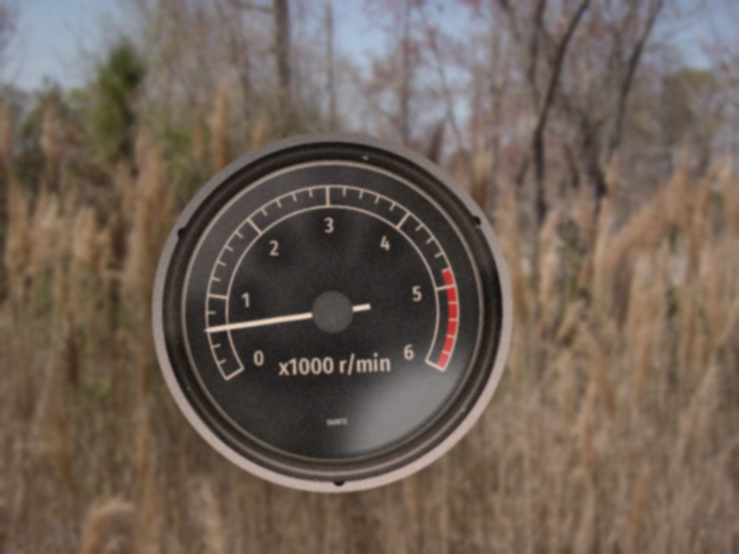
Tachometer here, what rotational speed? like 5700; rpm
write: 600; rpm
